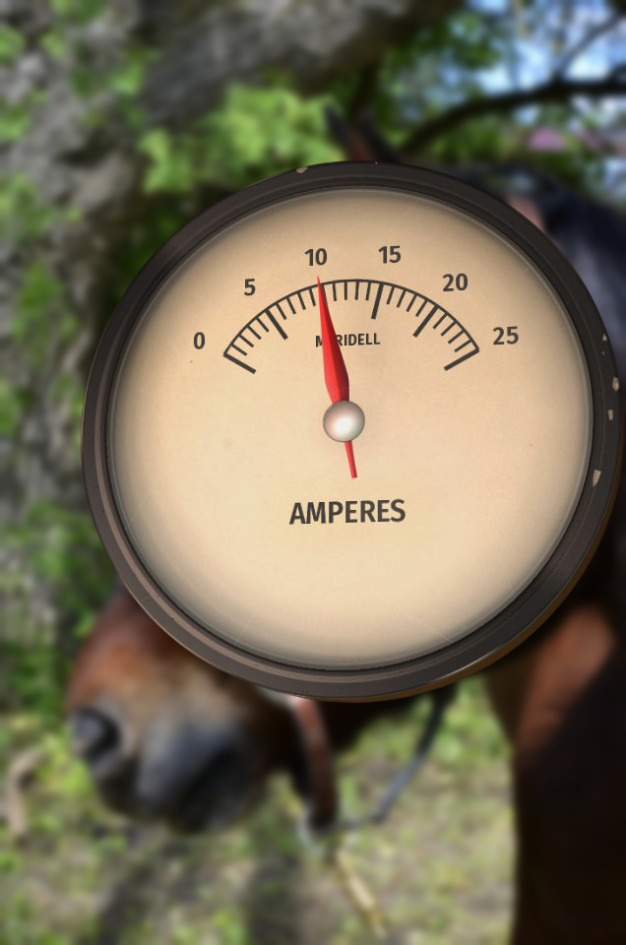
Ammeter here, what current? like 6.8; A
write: 10; A
